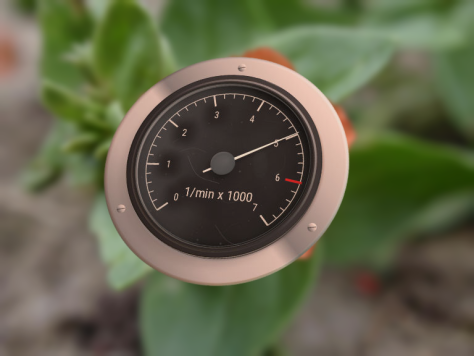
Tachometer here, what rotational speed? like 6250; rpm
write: 5000; rpm
